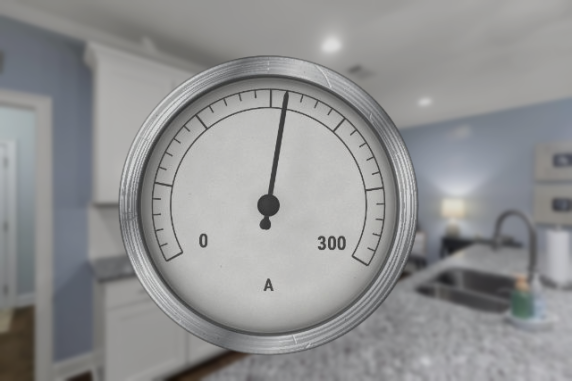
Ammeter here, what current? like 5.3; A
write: 160; A
